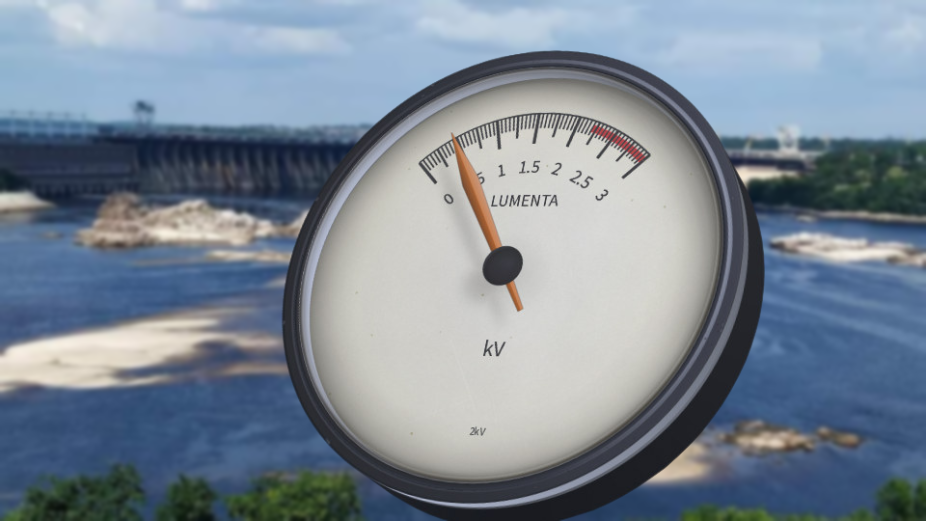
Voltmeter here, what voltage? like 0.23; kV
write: 0.5; kV
